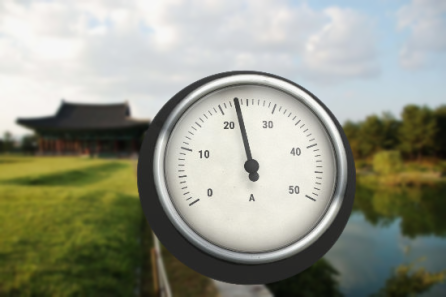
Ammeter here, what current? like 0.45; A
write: 23; A
